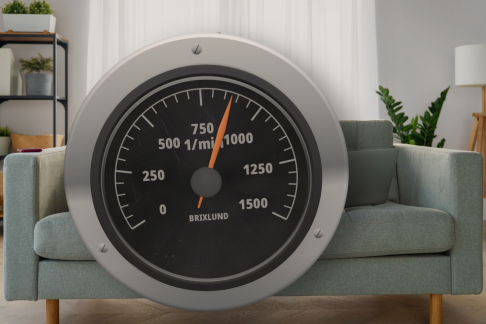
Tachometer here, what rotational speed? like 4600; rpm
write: 875; rpm
